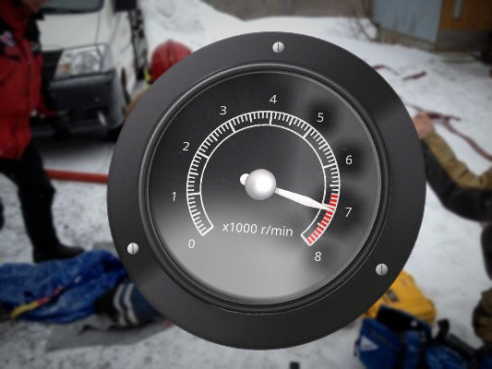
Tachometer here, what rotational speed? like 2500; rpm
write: 7100; rpm
